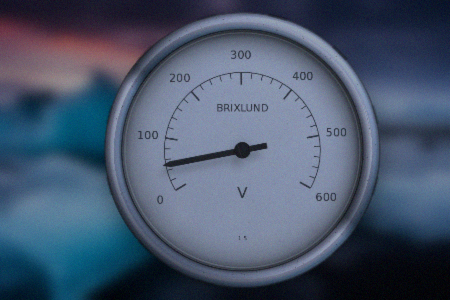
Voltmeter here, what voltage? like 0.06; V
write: 50; V
